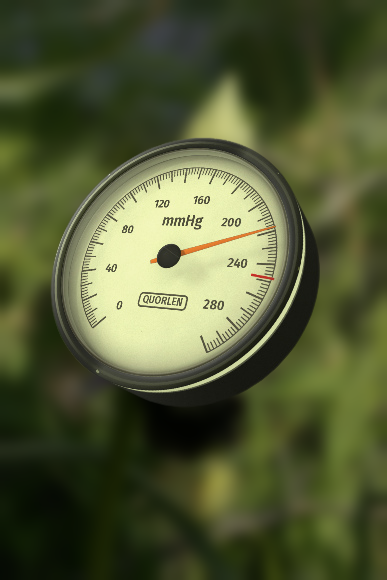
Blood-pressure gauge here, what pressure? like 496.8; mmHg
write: 220; mmHg
